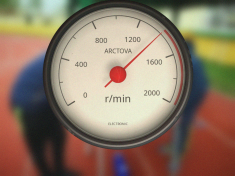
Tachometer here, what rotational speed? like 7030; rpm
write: 1400; rpm
